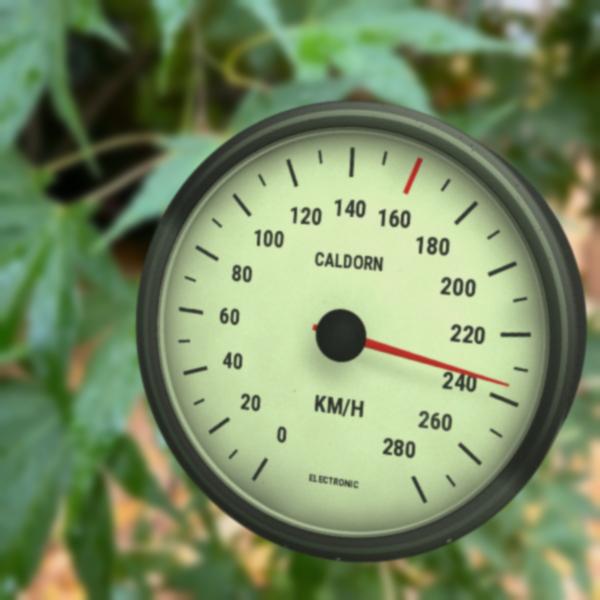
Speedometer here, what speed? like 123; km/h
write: 235; km/h
